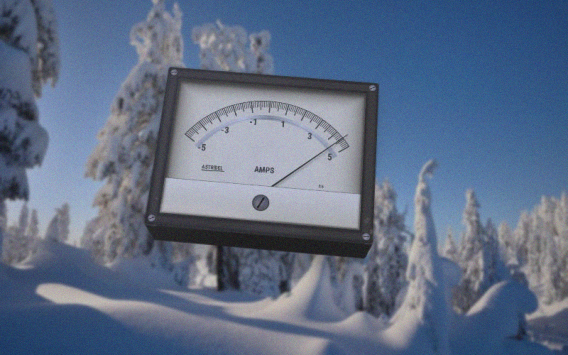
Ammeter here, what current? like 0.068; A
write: 4.5; A
